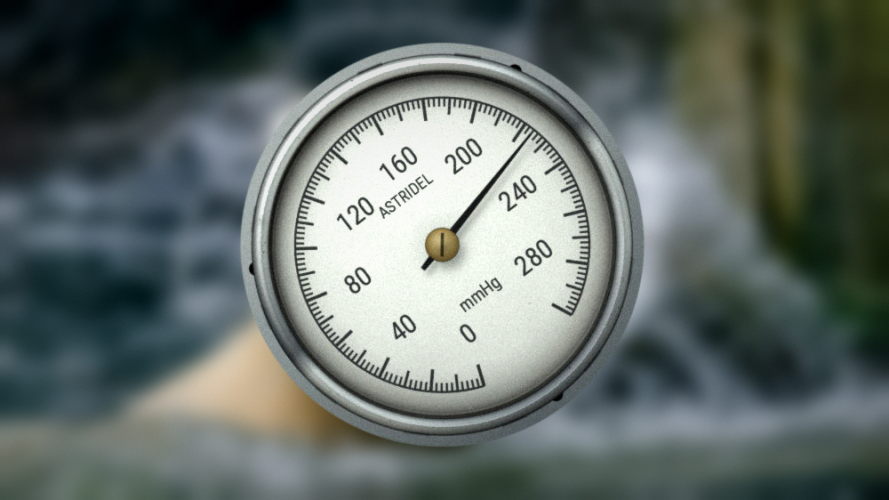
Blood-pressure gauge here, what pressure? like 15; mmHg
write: 224; mmHg
